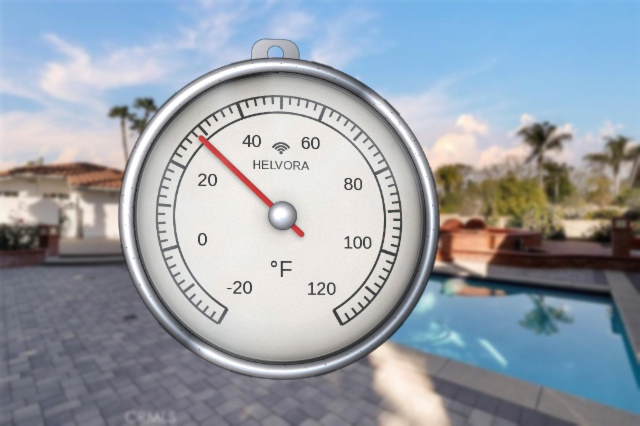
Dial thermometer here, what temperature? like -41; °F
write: 28; °F
